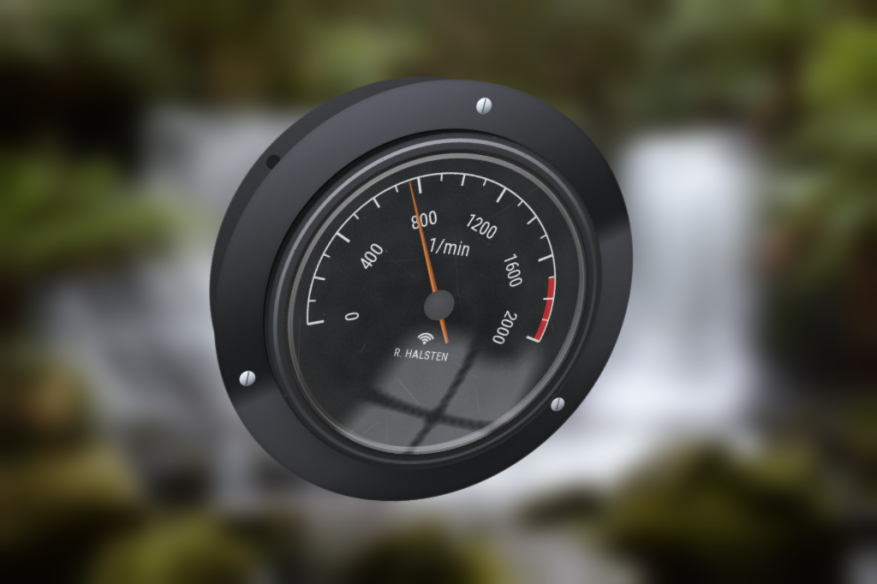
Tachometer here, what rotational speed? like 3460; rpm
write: 750; rpm
